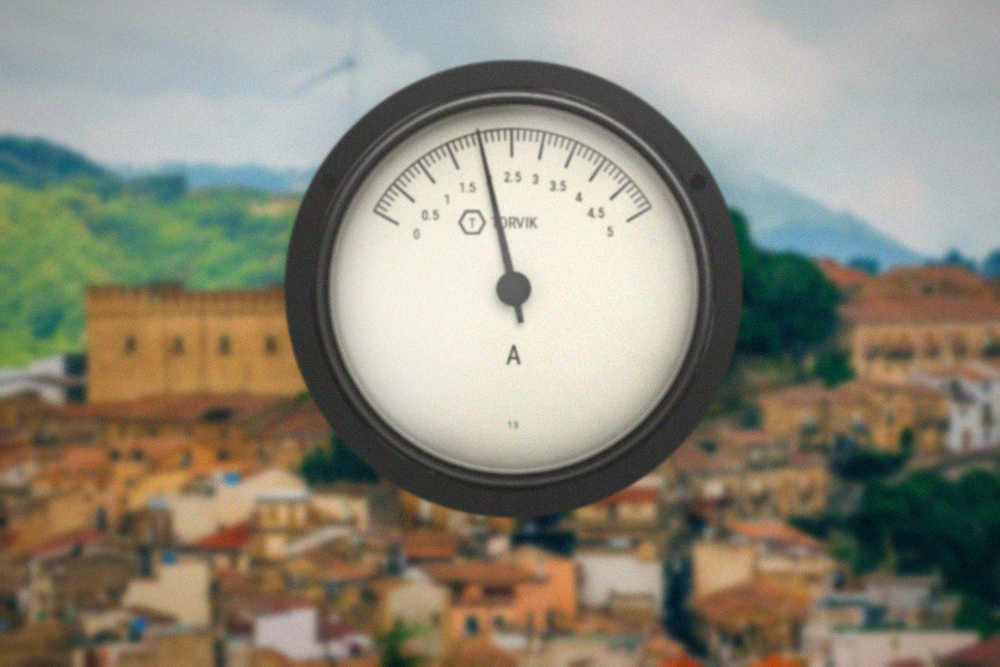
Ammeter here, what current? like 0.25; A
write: 2; A
